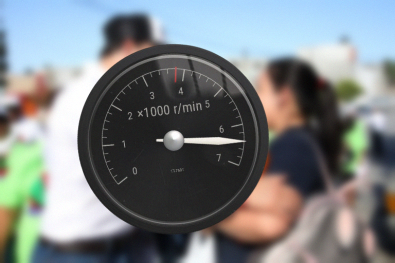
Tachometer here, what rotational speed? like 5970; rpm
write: 6400; rpm
